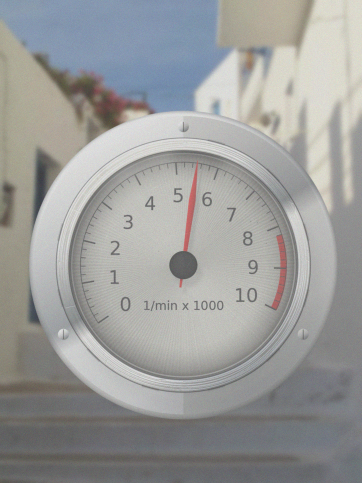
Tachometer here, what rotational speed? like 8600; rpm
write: 5500; rpm
